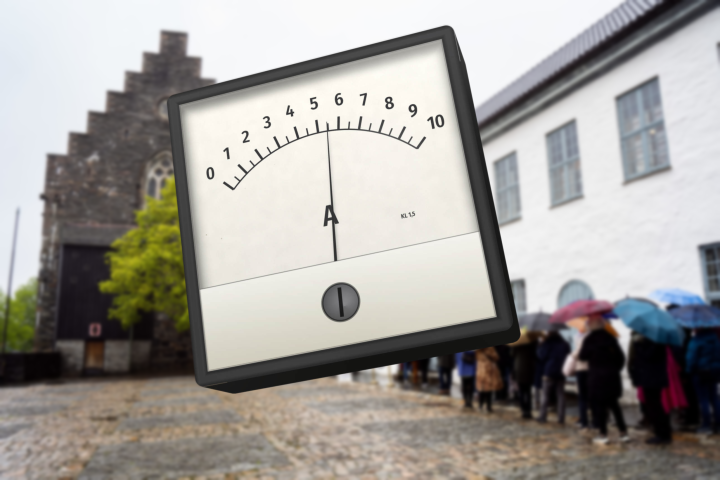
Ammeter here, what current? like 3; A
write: 5.5; A
